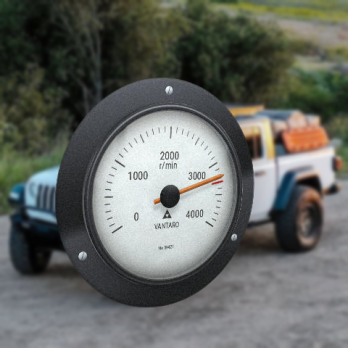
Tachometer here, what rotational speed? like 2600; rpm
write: 3200; rpm
